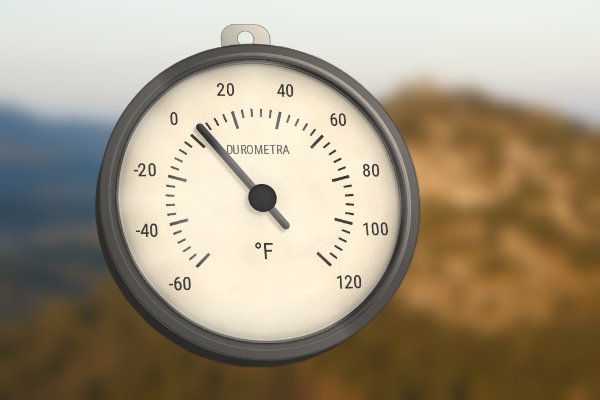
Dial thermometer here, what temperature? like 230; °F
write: 4; °F
